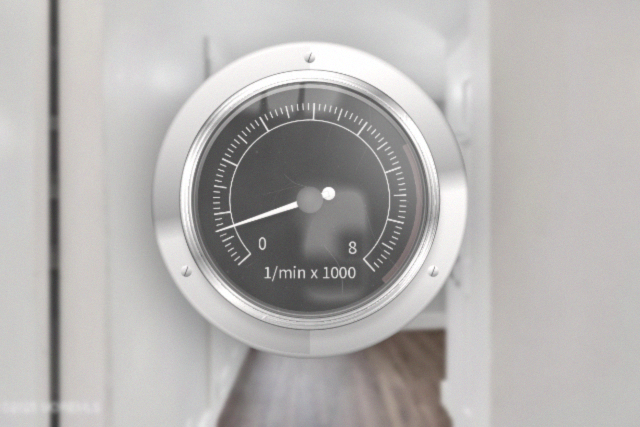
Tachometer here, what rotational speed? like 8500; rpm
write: 700; rpm
